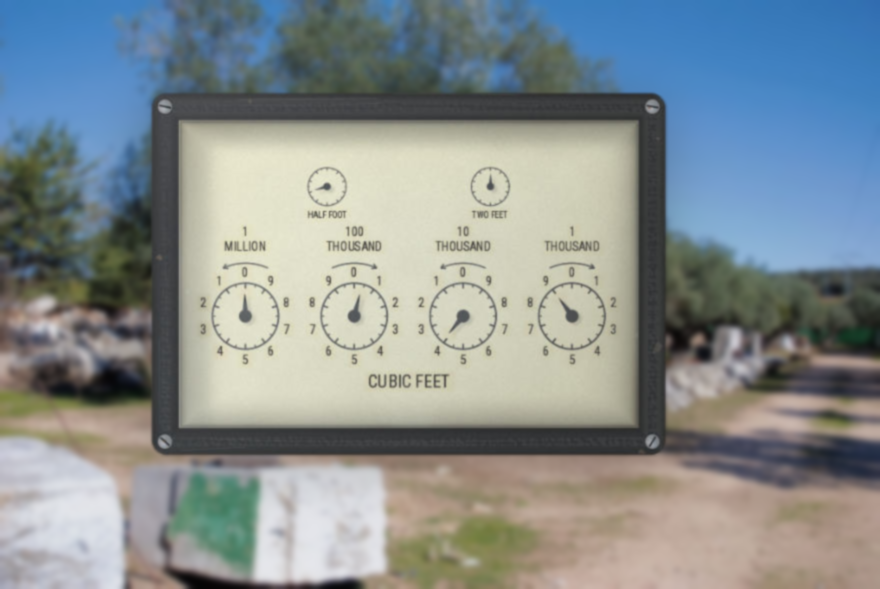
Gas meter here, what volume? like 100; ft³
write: 3900; ft³
